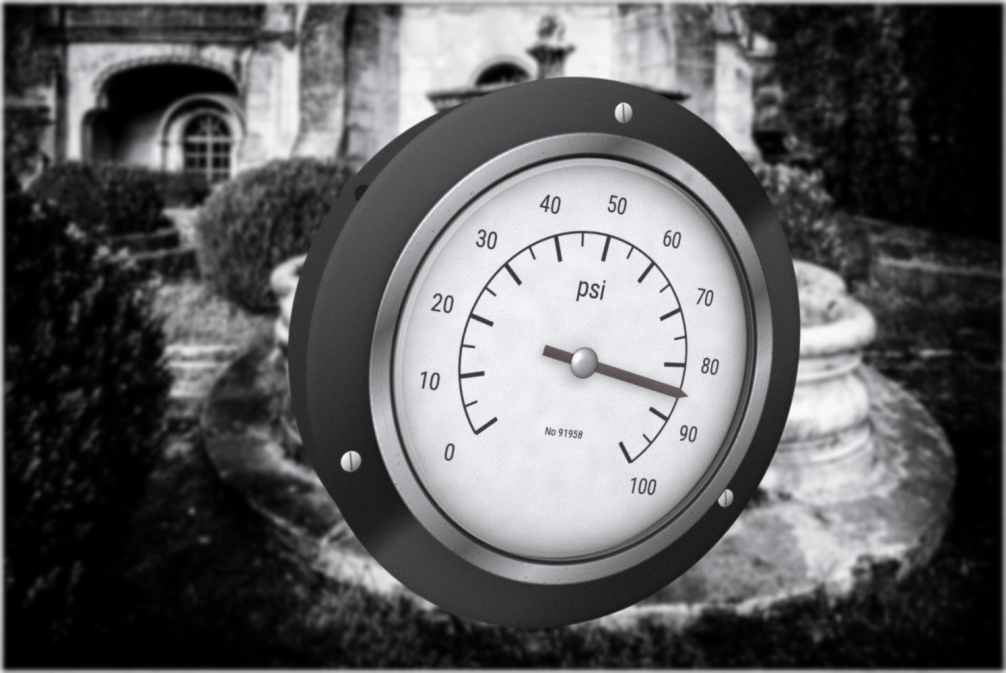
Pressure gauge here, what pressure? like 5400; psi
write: 85; psi
